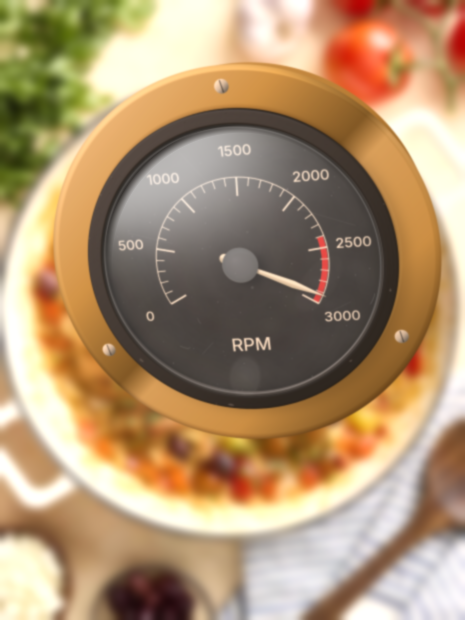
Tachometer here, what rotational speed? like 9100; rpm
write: 2900; rpm
